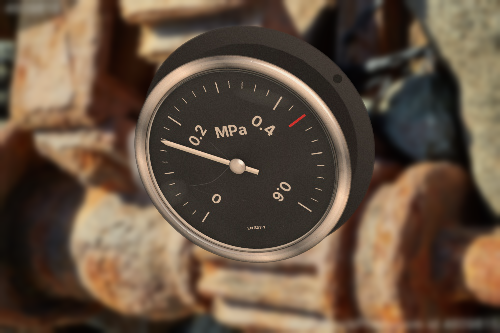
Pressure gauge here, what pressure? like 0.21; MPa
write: 0.16; MPa
